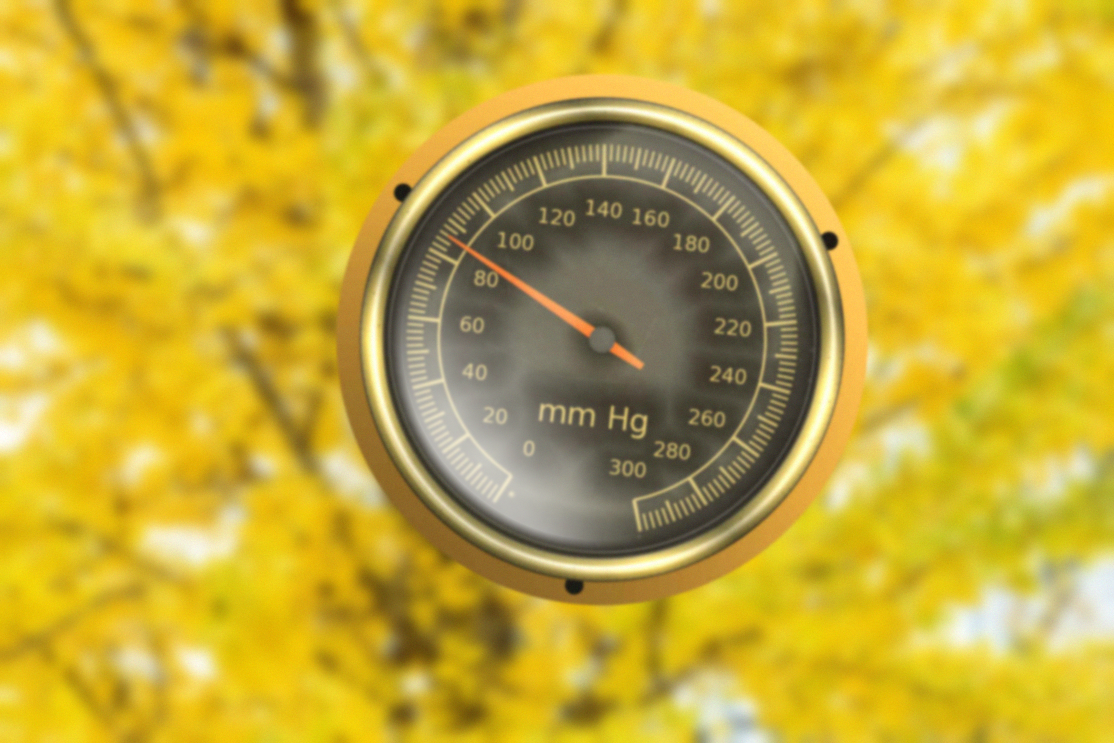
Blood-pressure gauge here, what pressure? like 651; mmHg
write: 86; mmHg
